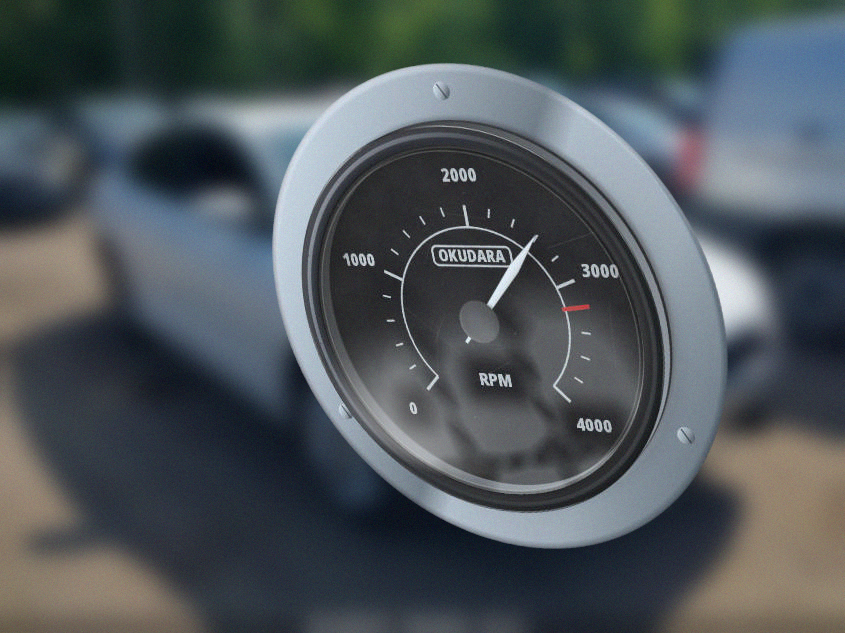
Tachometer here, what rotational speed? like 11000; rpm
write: 2600; rpm
